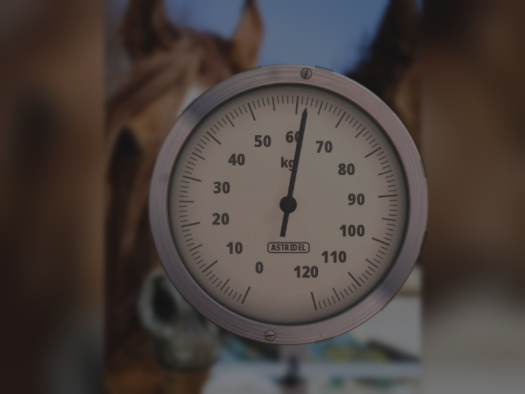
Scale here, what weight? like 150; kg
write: 62; kg
